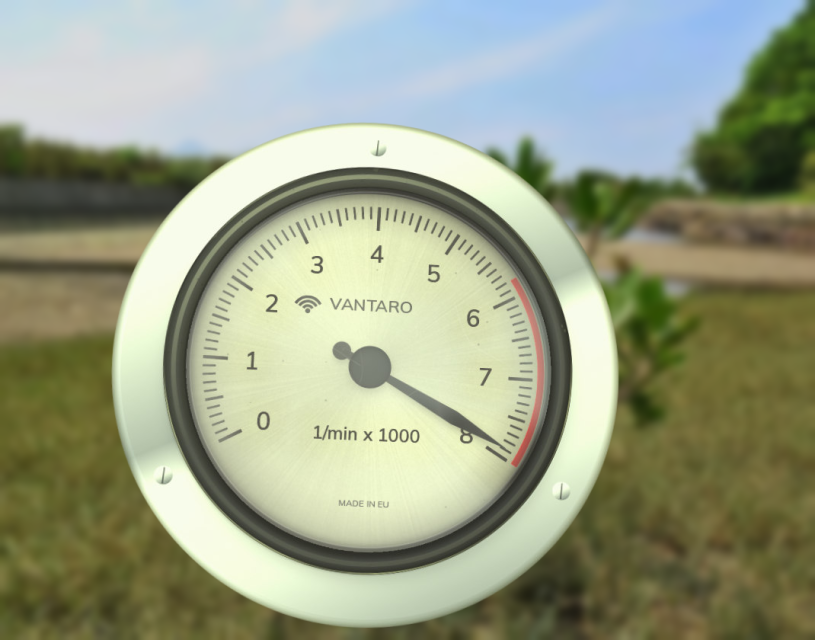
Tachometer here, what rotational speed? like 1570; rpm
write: 7900; rpm
